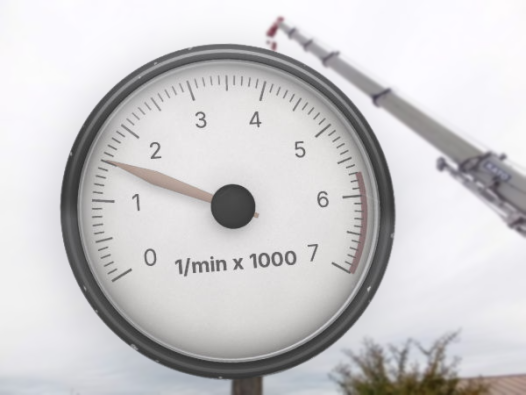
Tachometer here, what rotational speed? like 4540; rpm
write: 1500; rpm
